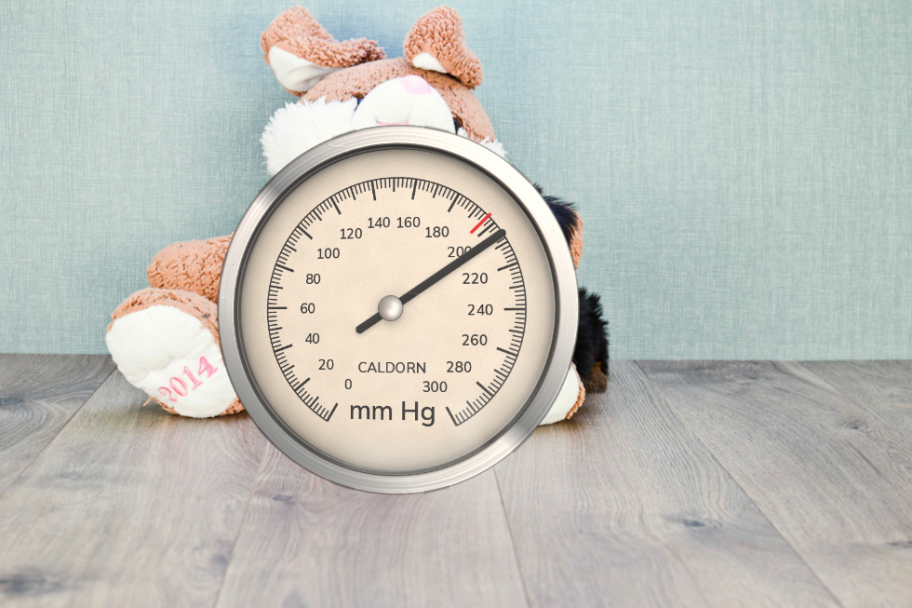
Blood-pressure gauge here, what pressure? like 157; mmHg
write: 206; mmHg
